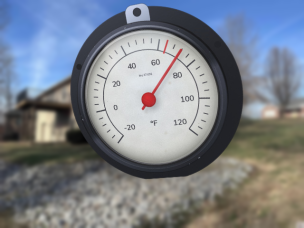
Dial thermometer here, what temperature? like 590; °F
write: 72; °F
